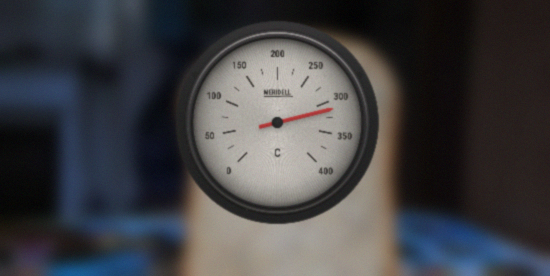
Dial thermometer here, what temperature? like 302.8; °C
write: 312.5; °C
